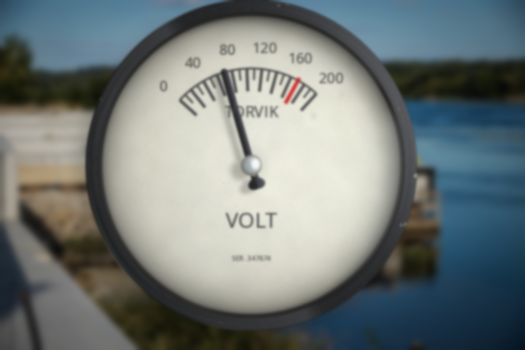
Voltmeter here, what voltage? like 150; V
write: 70; V
